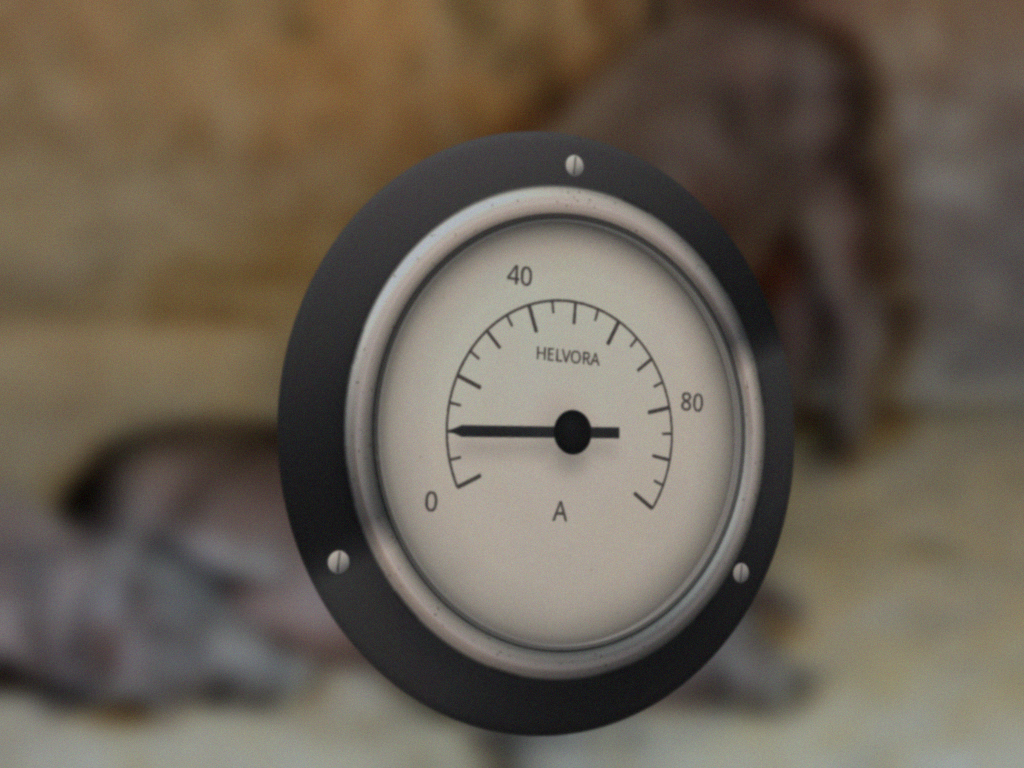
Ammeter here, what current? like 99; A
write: 10; A
